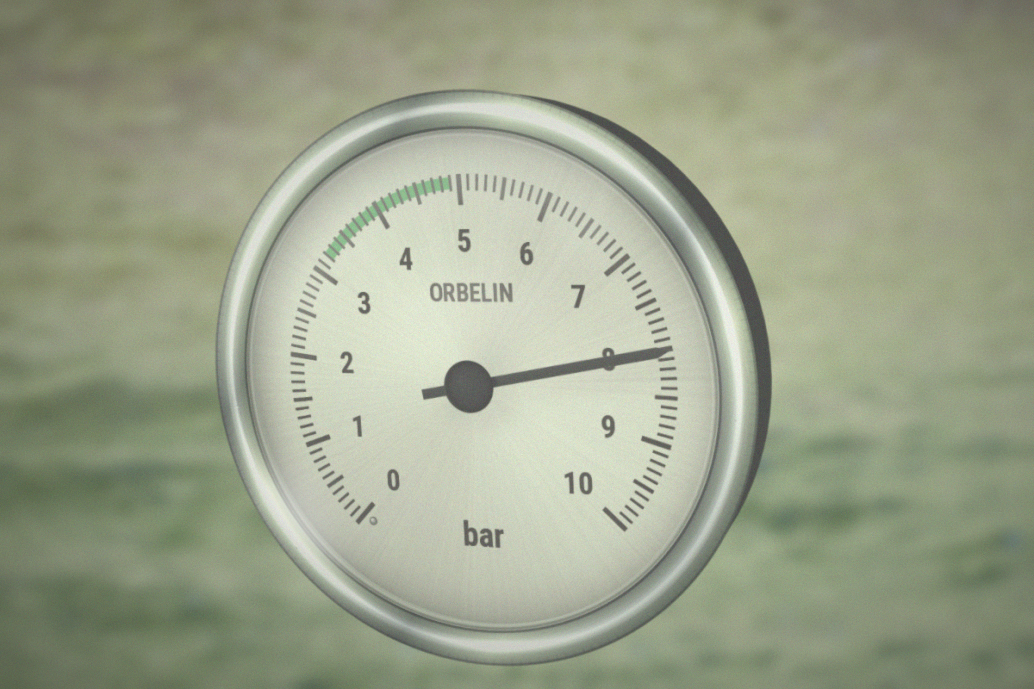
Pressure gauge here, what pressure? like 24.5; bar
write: 8; bar
